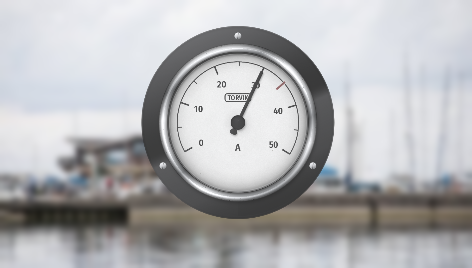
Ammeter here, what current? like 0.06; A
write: 30; A
